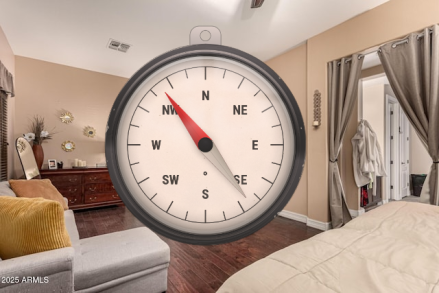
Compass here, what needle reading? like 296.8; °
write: 322.5; °
